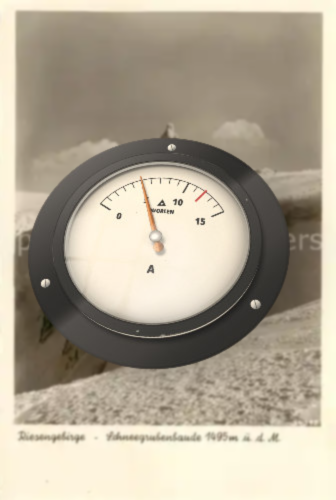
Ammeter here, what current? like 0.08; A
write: 5; A
